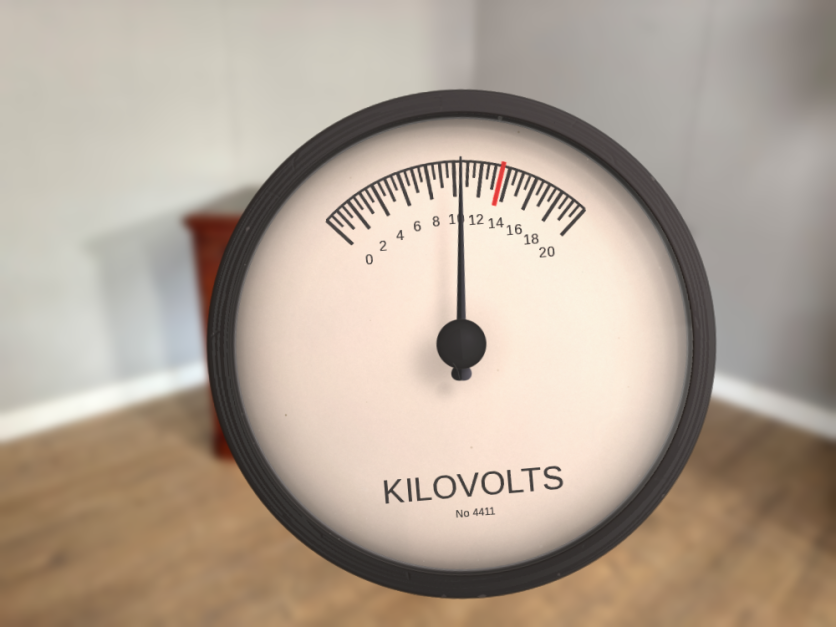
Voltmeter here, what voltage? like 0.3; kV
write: 10.5; kV
